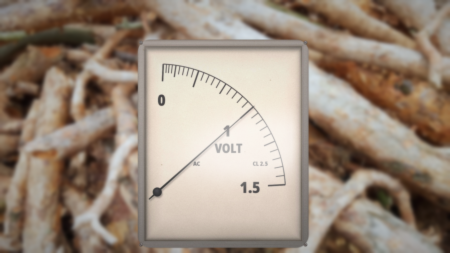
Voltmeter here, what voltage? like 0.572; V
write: 1; V
